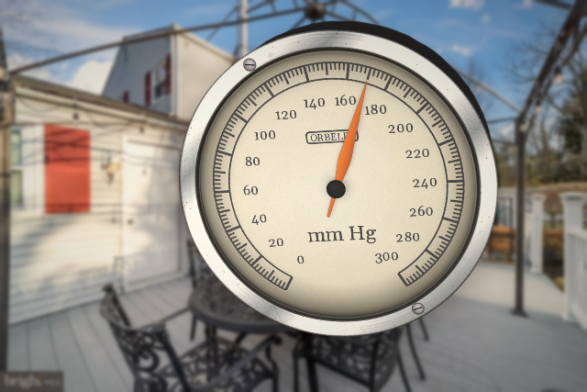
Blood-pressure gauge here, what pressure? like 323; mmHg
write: 170; mmHg
